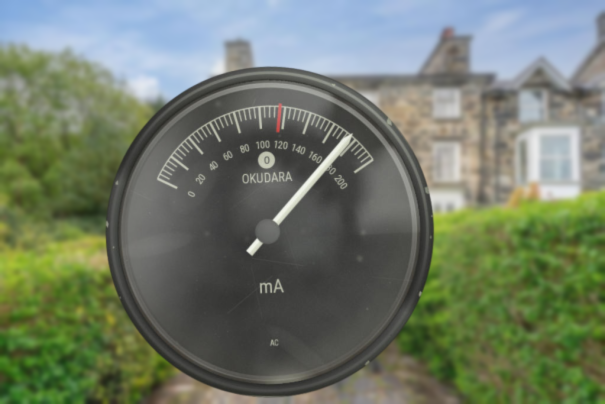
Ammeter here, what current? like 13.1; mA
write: 176; mA
